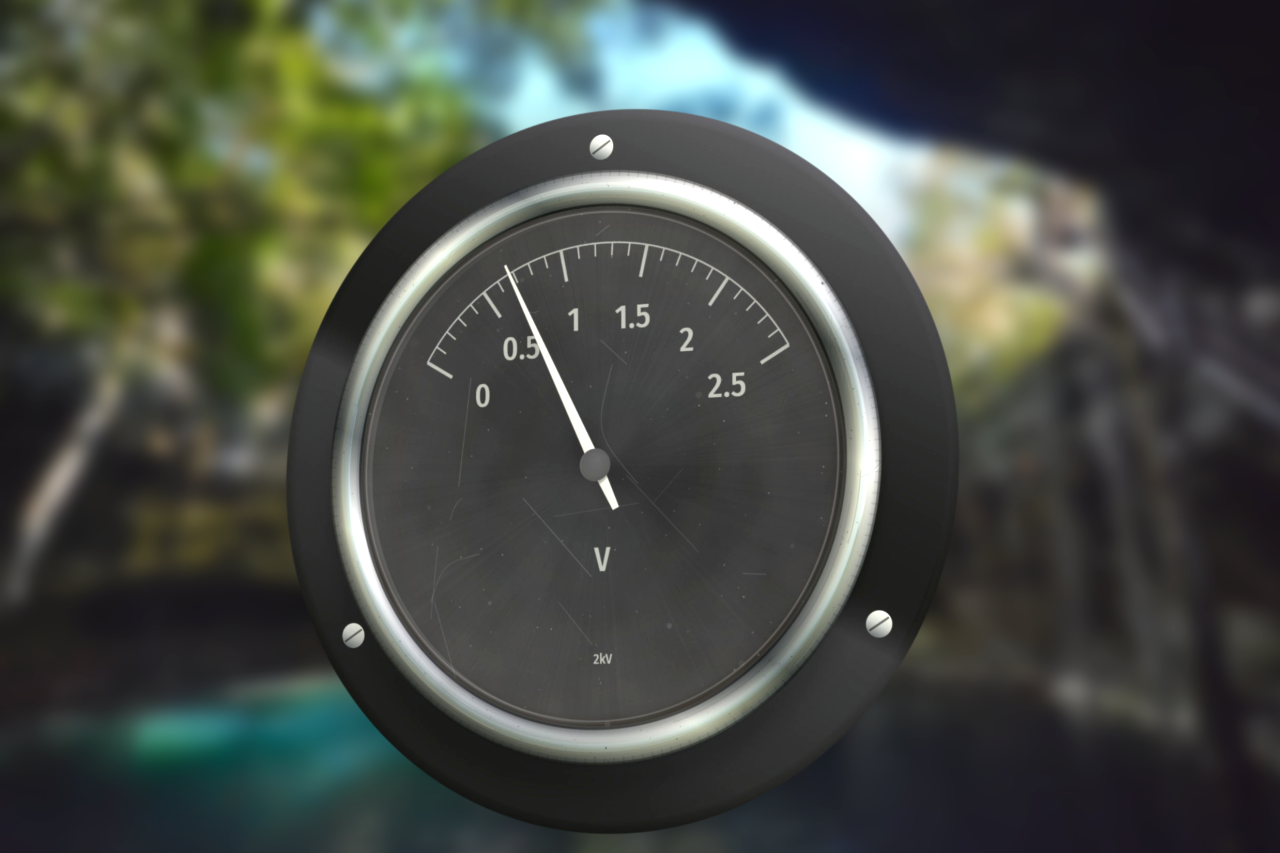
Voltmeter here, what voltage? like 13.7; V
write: 0.7; V
